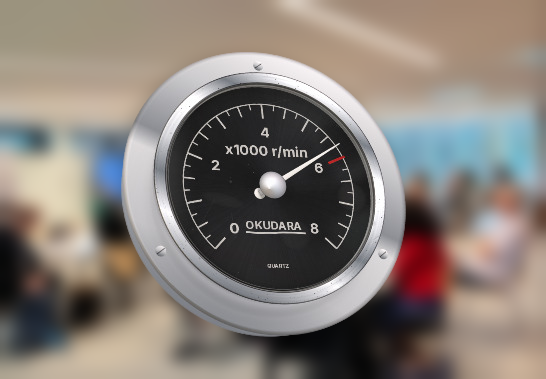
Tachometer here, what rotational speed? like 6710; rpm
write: 5750; rpm
